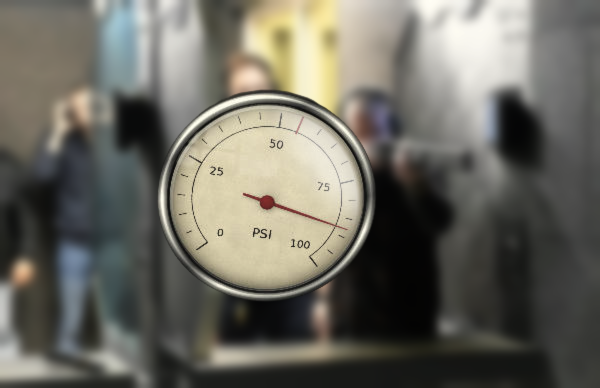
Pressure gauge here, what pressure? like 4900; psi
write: 87.5; psi
